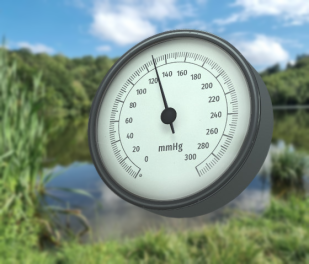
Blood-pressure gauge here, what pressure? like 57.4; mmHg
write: 130; mmHg
